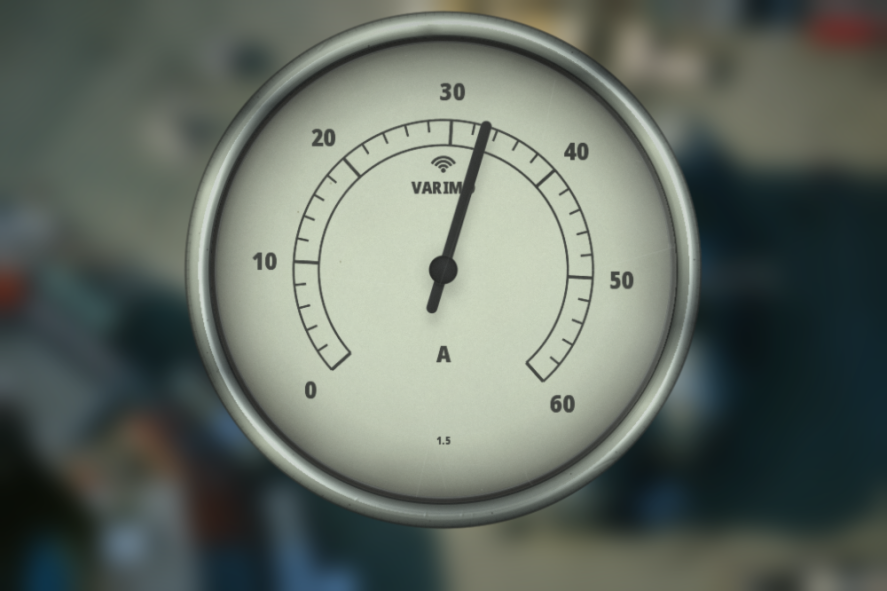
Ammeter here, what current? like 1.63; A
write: 33; A
